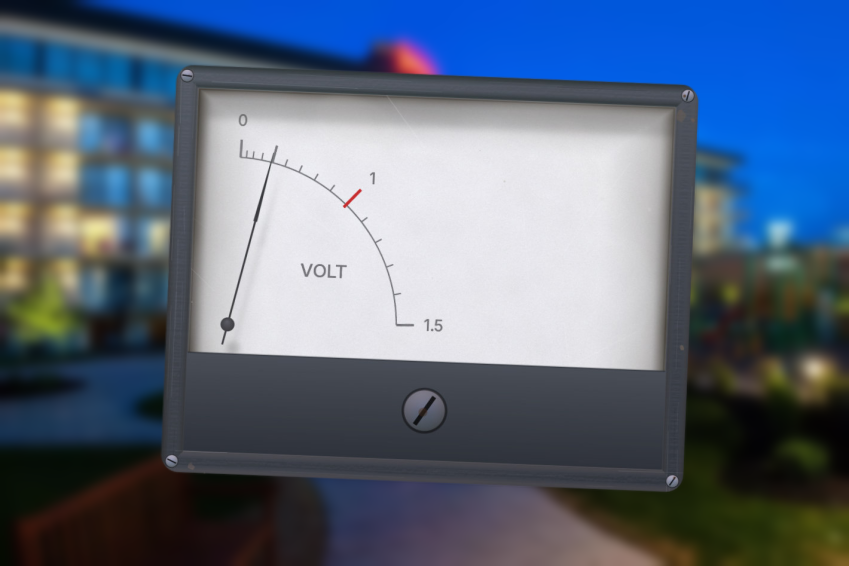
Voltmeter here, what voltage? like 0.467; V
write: 0.5; V
